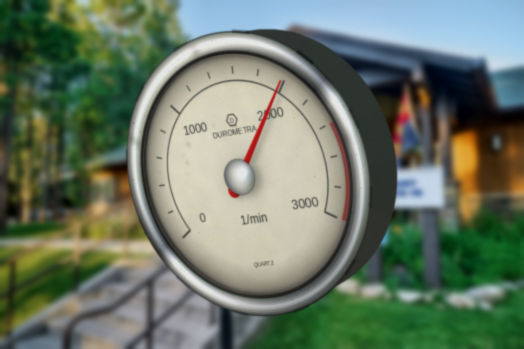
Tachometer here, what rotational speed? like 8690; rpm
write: 2000; rpm
